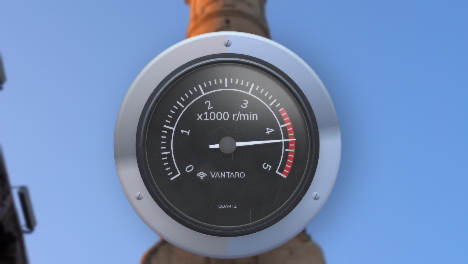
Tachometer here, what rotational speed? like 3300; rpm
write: 4300; rpm
